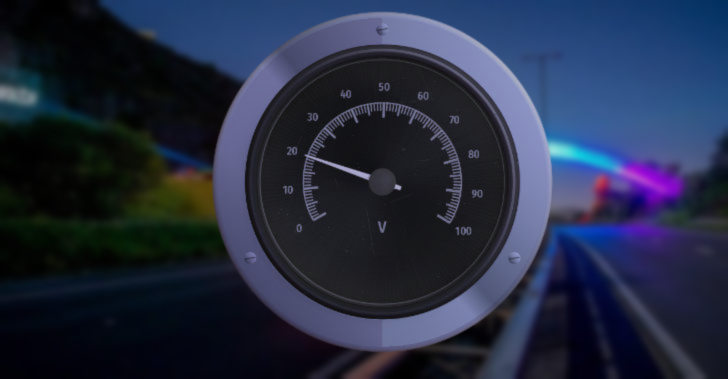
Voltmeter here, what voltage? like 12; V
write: 20; V
